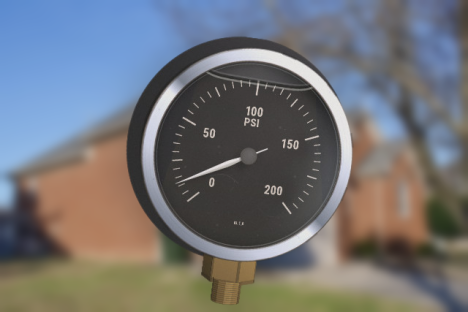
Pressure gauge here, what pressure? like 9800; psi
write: 12.5; psi
